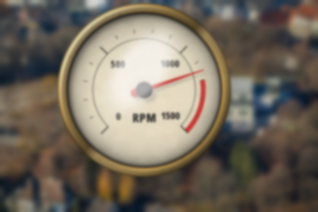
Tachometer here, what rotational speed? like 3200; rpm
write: 1150; rpm
